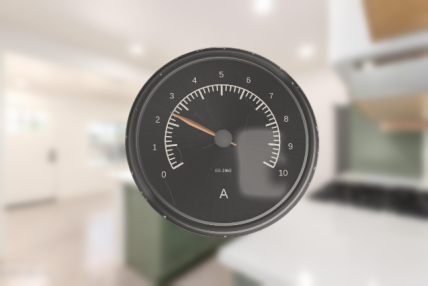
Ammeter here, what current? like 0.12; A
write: 2.4; A
